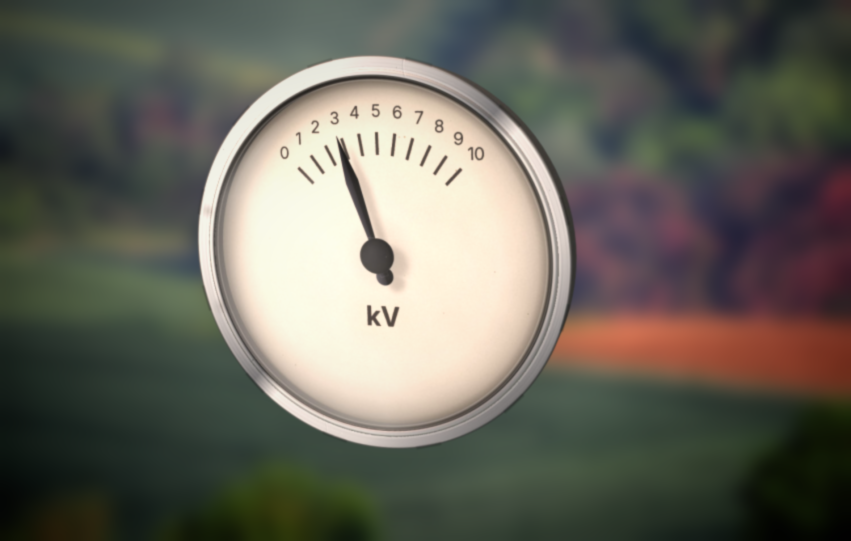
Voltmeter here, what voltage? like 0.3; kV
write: 3; kV
